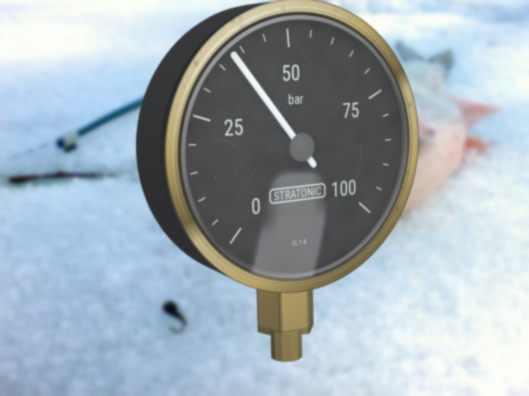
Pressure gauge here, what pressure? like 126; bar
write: 37.5; bar
